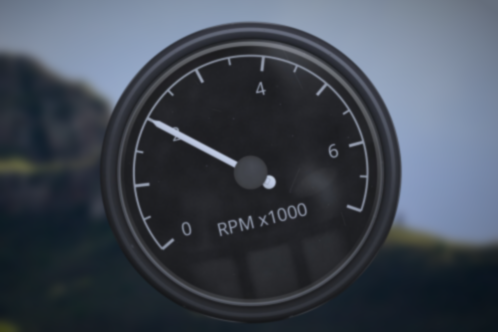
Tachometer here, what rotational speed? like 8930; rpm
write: 2000; rpm
